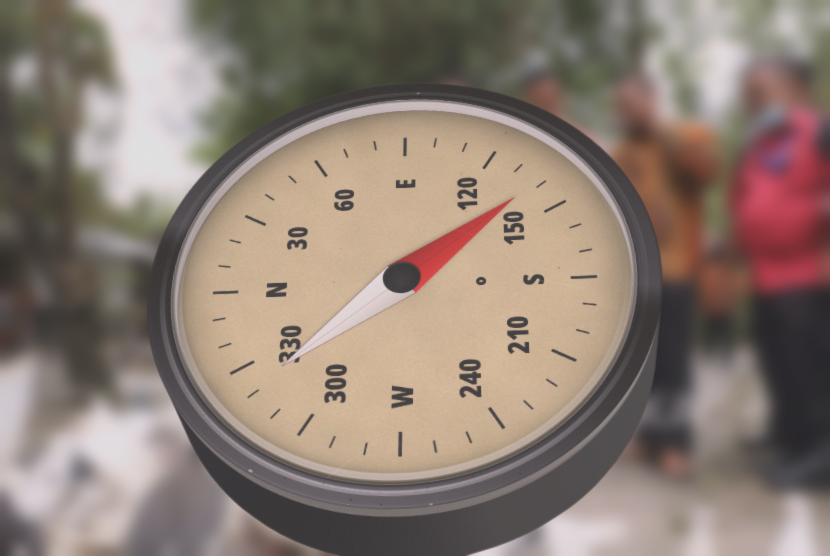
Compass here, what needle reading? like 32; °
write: 140; °
